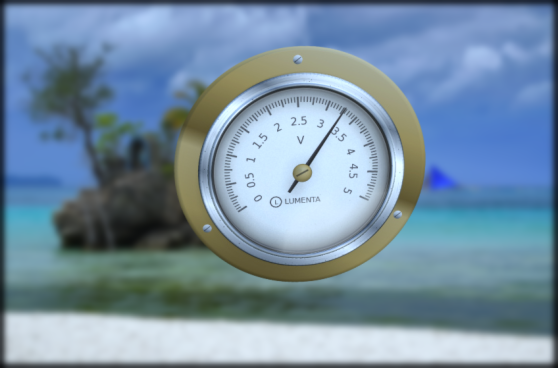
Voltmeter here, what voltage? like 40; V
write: 3.25; V
